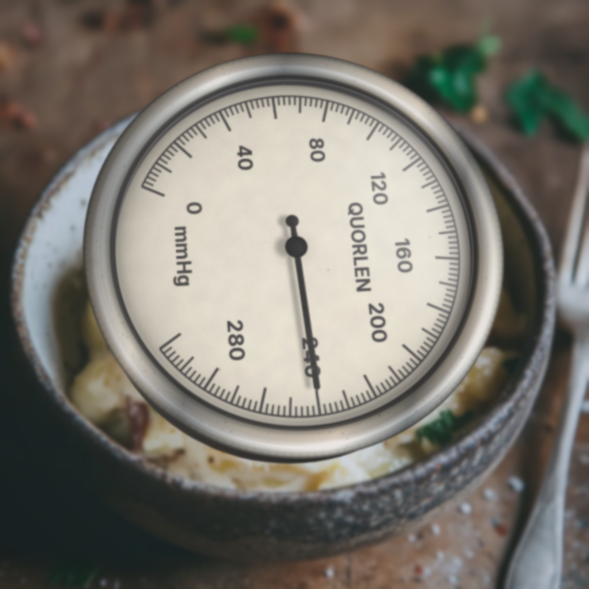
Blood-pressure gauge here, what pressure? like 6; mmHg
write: 240; mmHg
